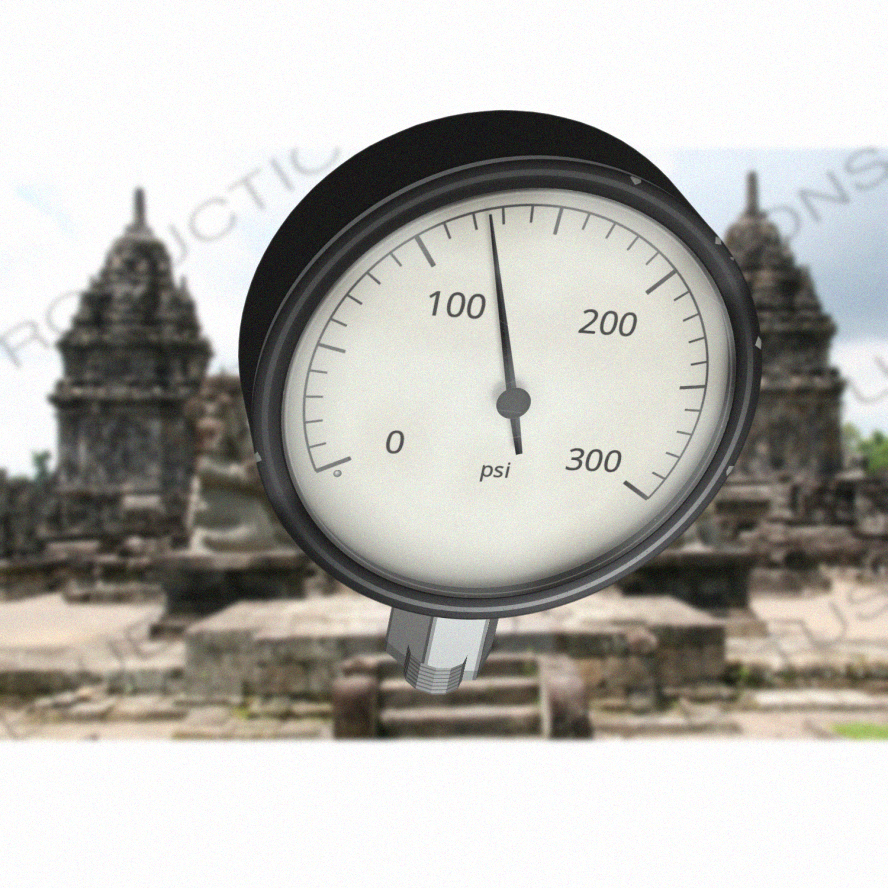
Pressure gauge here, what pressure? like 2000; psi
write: 125; psi
